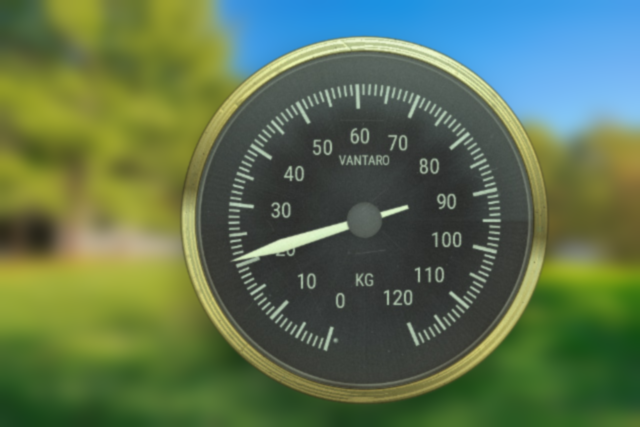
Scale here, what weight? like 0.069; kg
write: 21; kg
